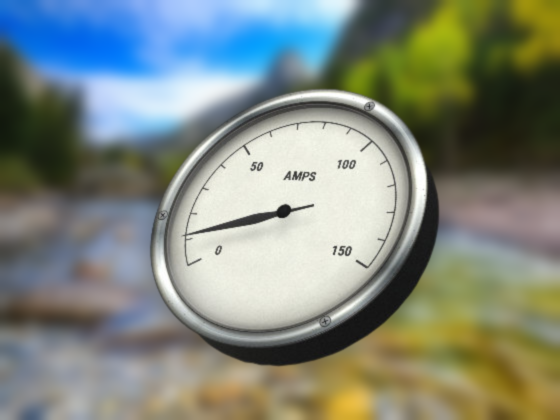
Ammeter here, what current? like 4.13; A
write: 10; A
